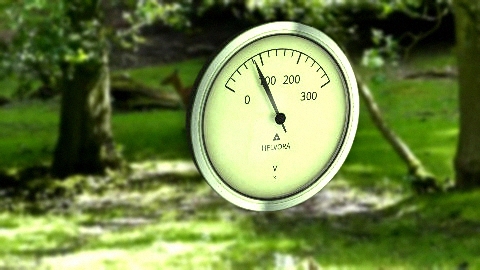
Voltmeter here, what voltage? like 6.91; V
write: 80; V
